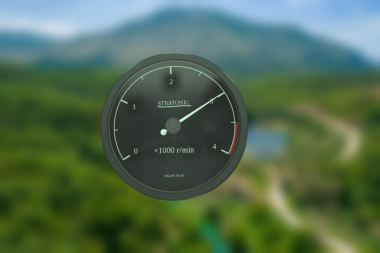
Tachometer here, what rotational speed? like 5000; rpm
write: 3000; rpm
